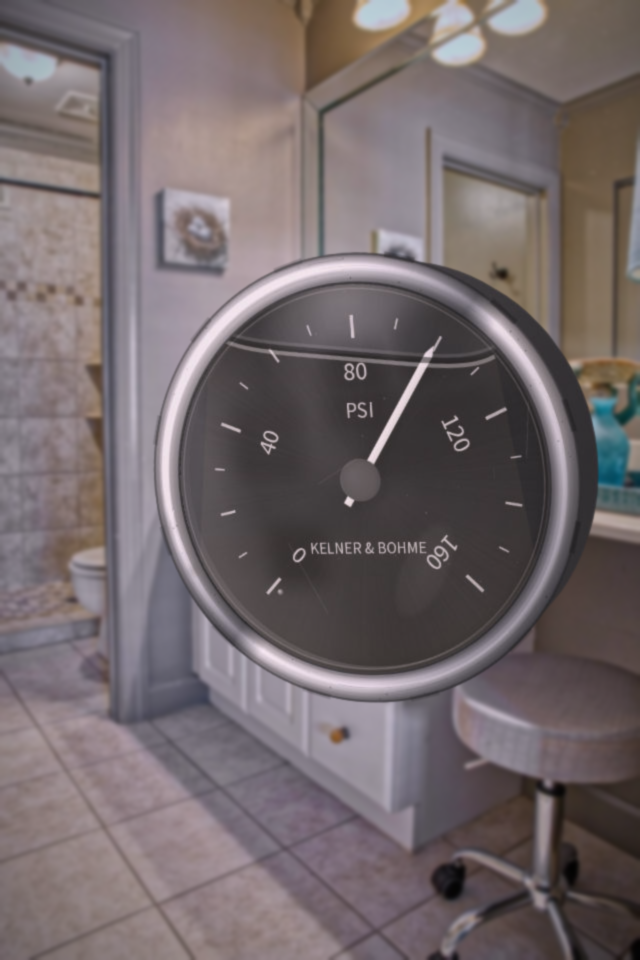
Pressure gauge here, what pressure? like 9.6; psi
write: 100; psi
